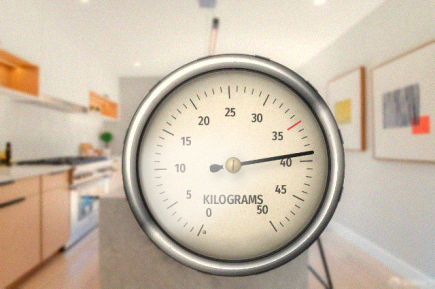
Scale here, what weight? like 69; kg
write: 39; kg
